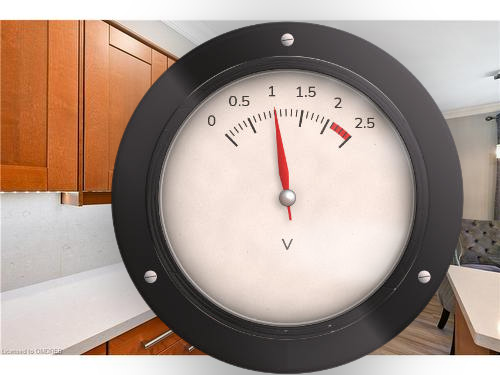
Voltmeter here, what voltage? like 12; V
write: 1; V
